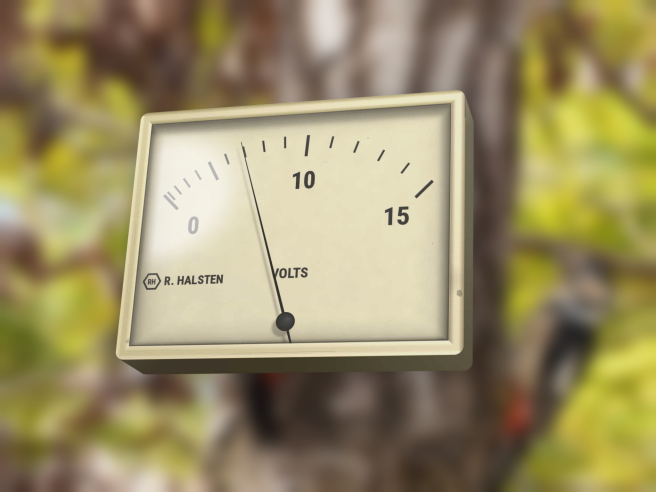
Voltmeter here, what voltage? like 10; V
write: 7; V
